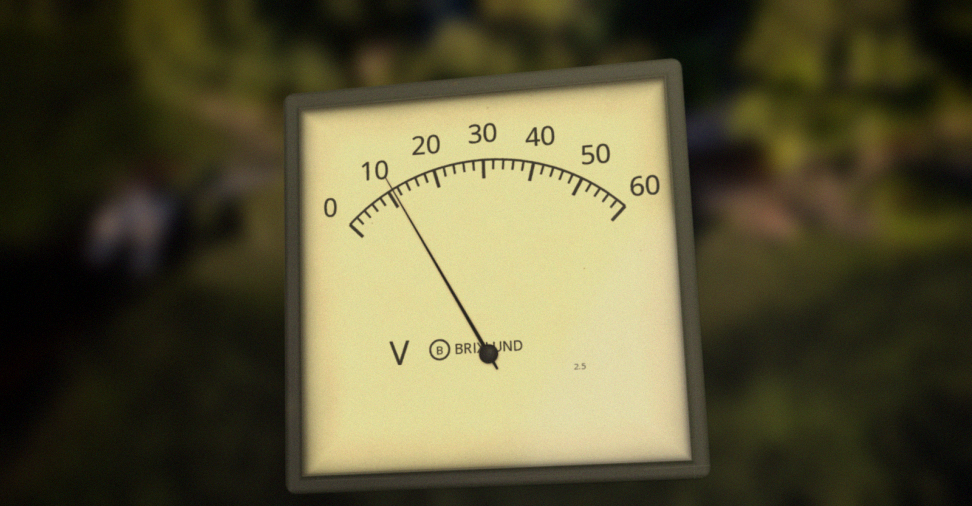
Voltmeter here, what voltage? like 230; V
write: 11; V
